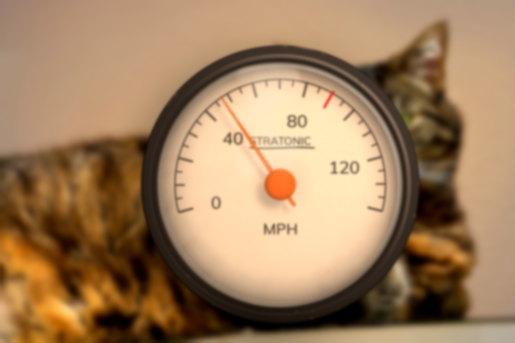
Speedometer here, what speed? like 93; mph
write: 47.5; mph
